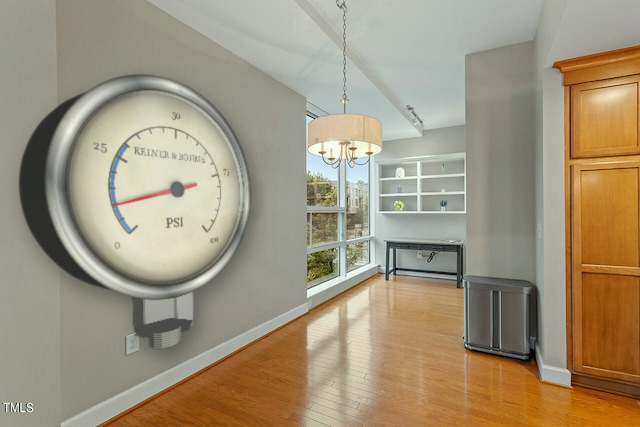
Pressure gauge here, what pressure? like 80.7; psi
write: 10; psi
